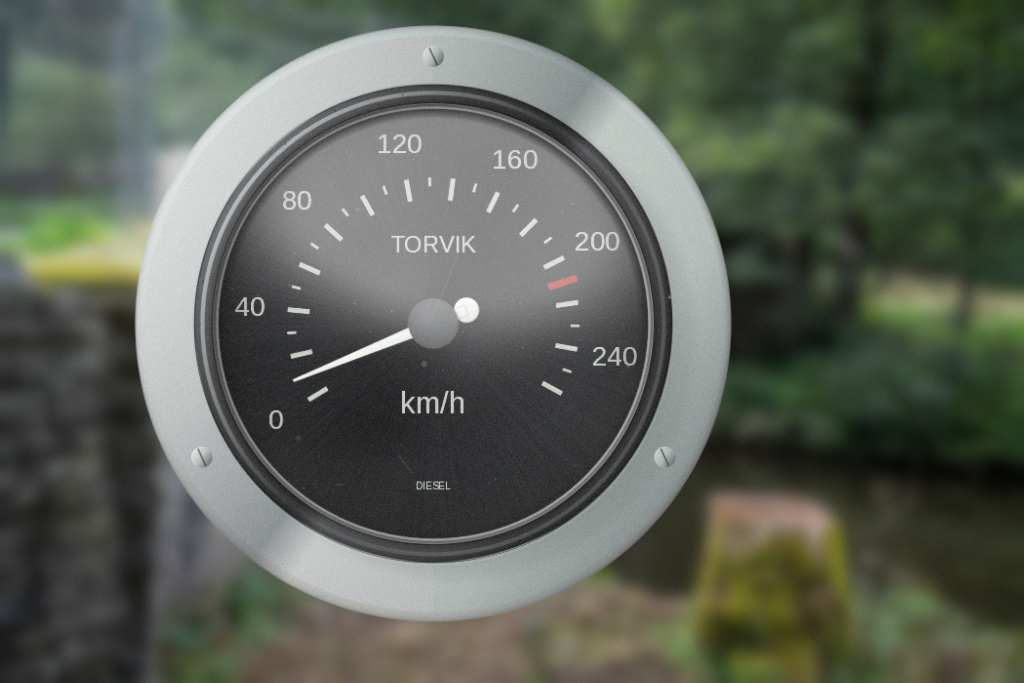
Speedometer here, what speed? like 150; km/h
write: 10; km/h
